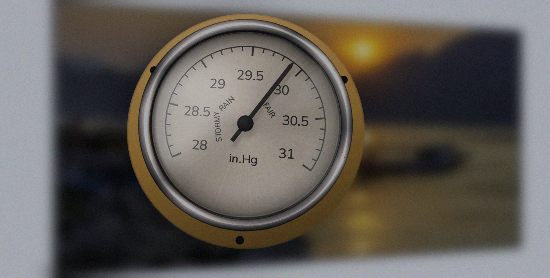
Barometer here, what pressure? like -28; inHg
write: 29.9; inHg
